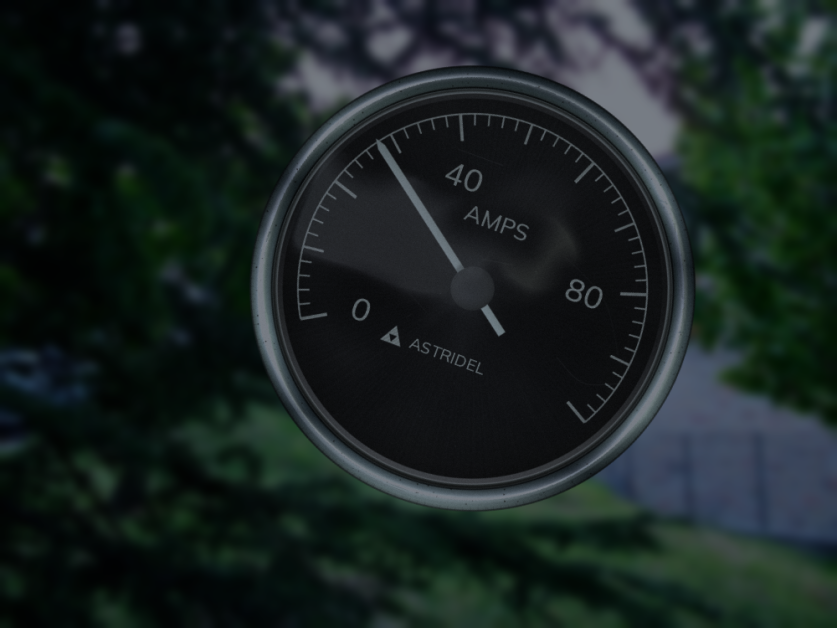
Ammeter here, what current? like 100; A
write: 28; A
